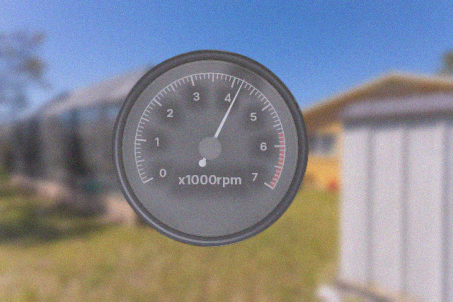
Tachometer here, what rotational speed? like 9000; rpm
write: 4200; rpm
